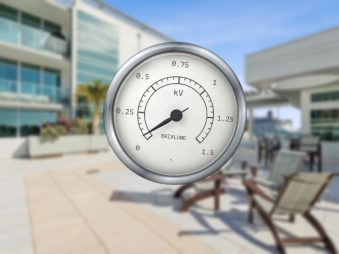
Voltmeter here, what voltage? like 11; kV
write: 0.05; kV
